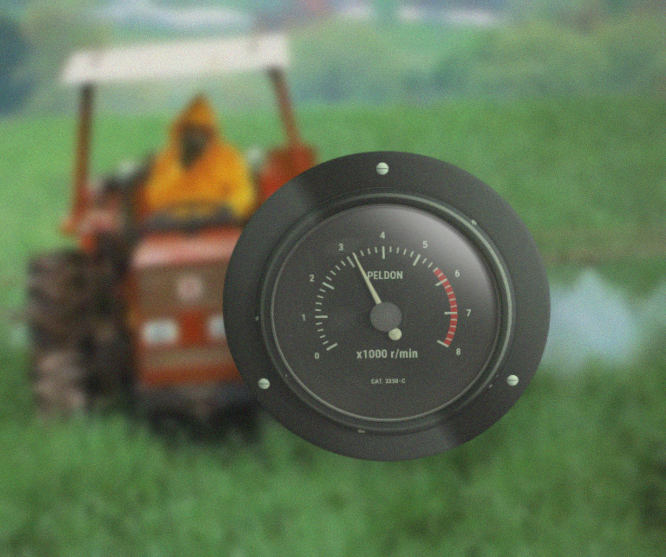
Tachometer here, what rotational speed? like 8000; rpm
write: 3200; rpm
